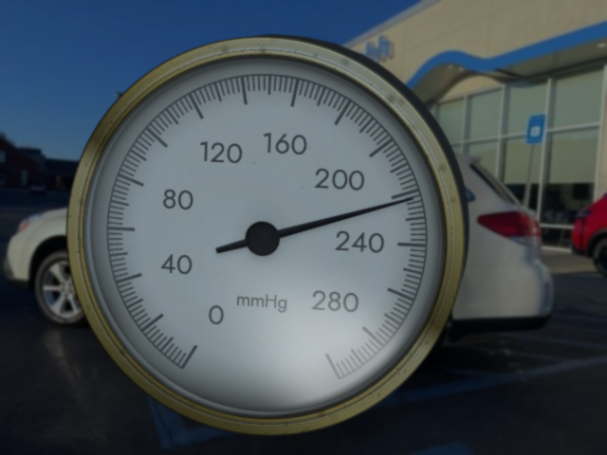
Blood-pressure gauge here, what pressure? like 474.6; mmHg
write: 222; mmHg
